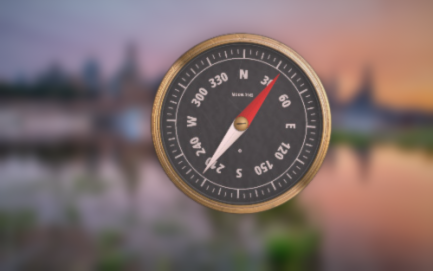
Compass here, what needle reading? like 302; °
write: 35; °
